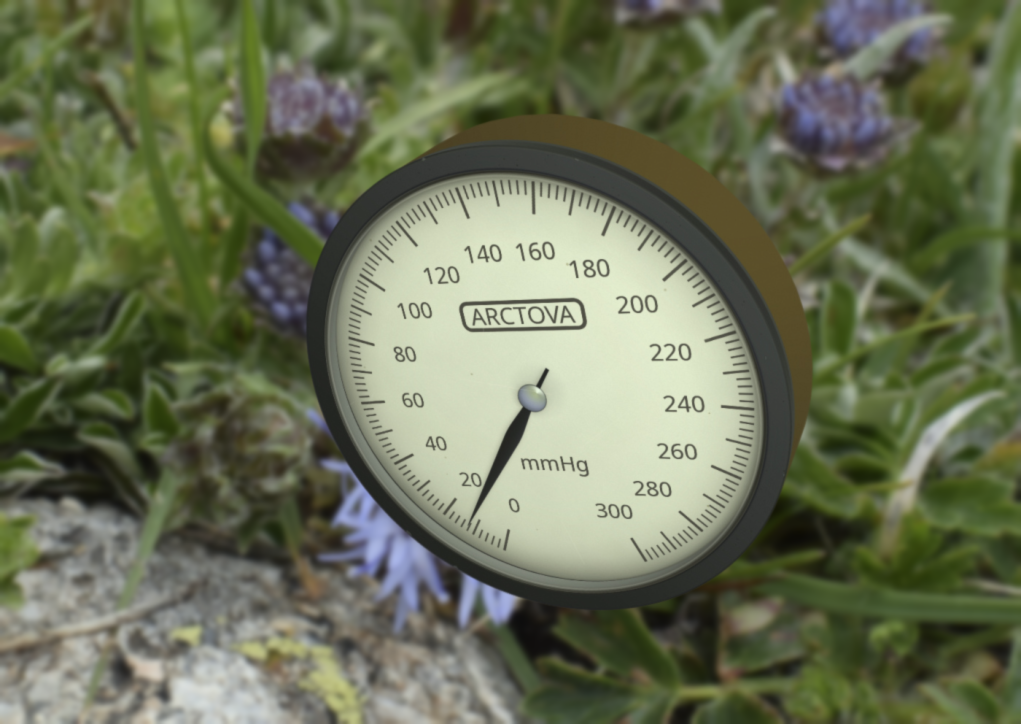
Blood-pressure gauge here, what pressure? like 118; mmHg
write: 12; mmHg
